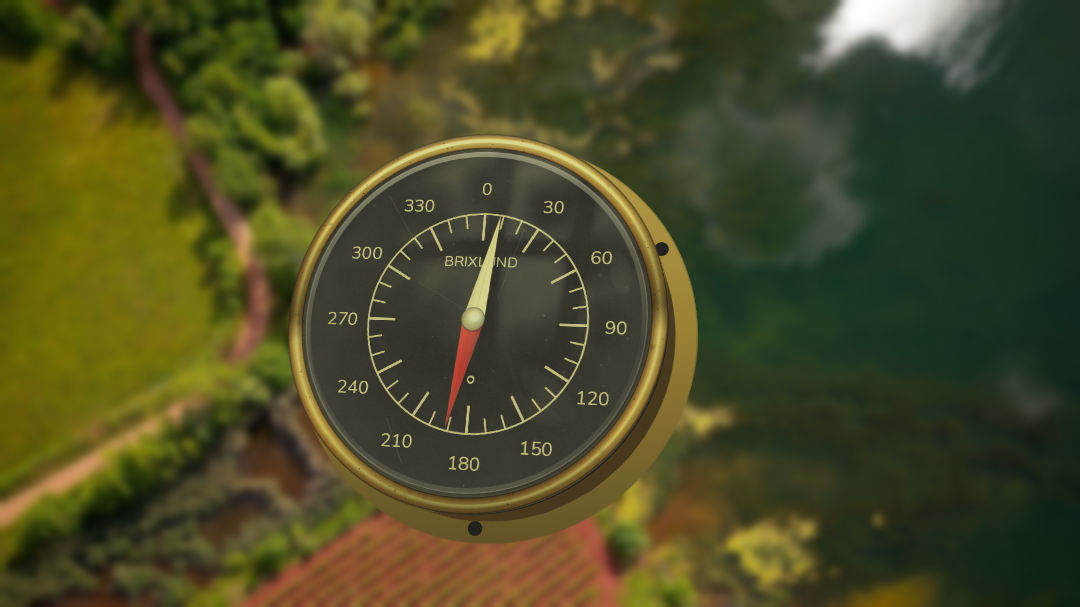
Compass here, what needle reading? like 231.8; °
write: 190; °
